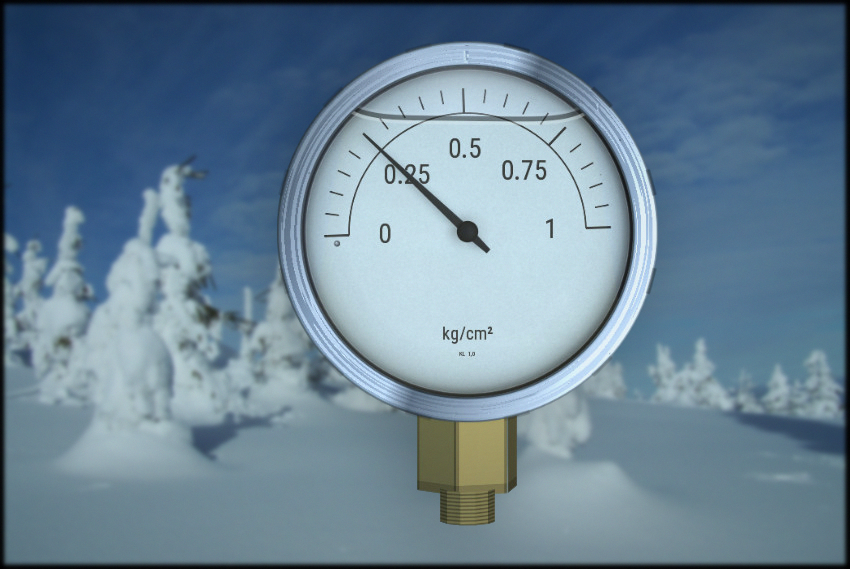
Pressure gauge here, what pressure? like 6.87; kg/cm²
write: 0.25; kg/cm²
